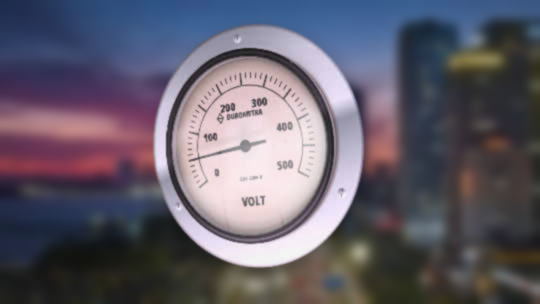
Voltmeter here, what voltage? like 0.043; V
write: 50; V
